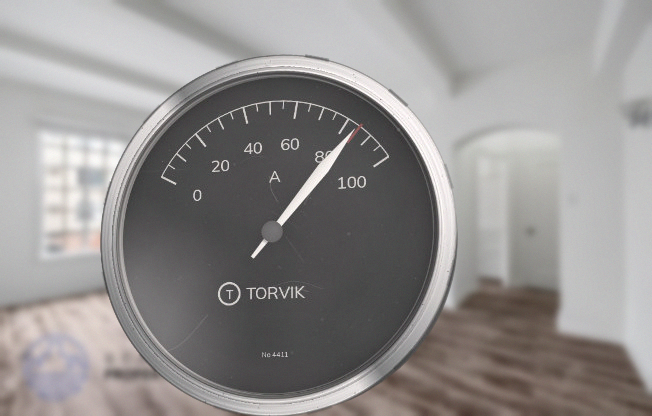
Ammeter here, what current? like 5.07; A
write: 85; A
